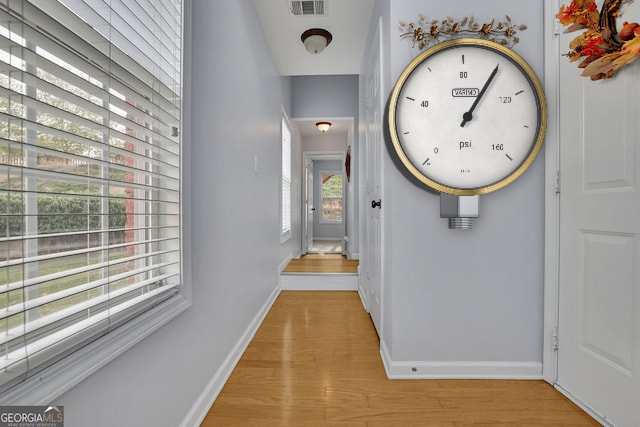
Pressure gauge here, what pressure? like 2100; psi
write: 100; psi
